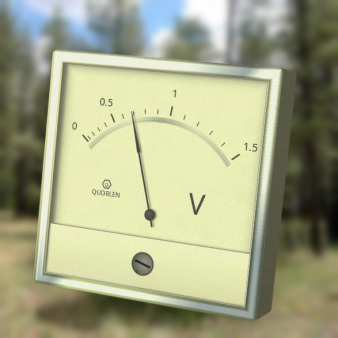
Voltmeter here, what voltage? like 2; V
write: 0.7; V
